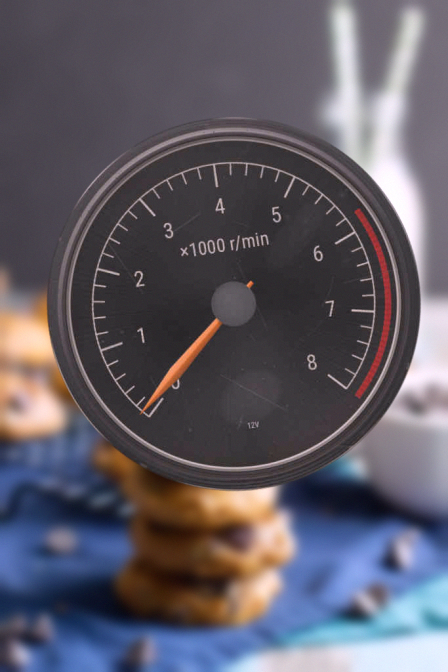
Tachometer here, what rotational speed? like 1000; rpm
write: 100; rpm
